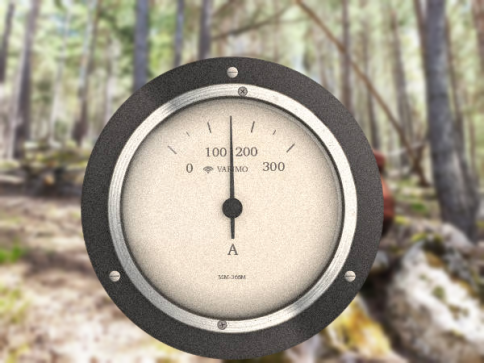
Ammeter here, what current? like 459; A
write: 150; A
